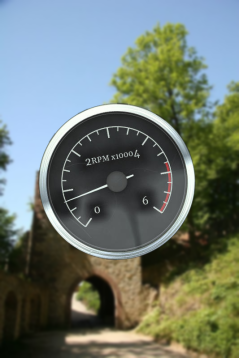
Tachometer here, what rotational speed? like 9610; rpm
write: 750; rpm
